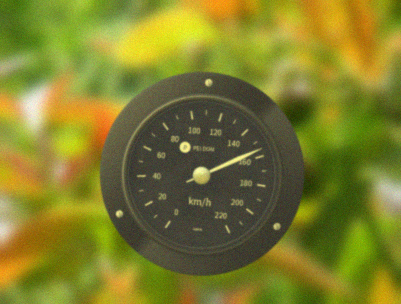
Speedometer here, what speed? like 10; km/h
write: 155; km/h
